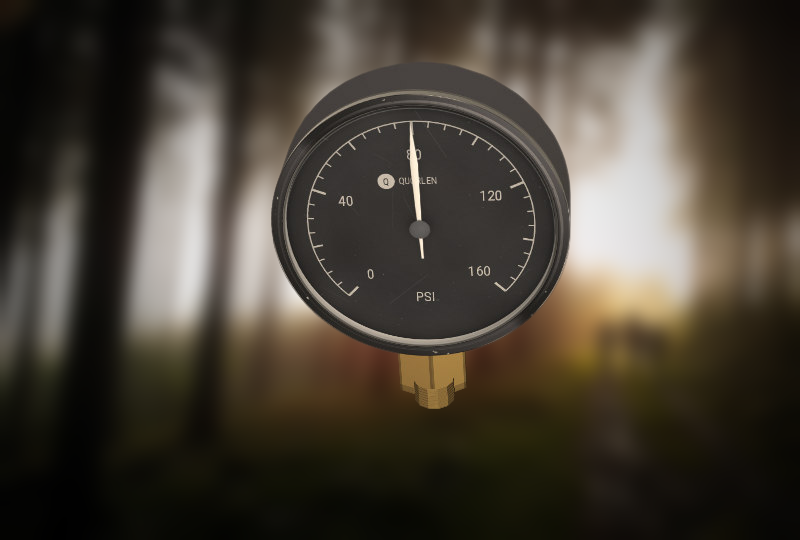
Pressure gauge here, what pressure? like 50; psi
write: 80; psi
